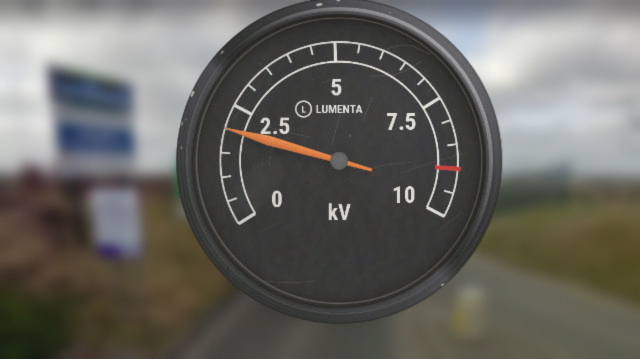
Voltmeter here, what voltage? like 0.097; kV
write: 2; kV
